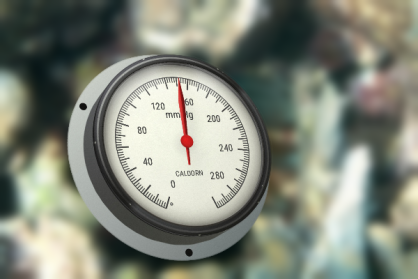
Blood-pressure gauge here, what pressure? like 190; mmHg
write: 150; mmHg
